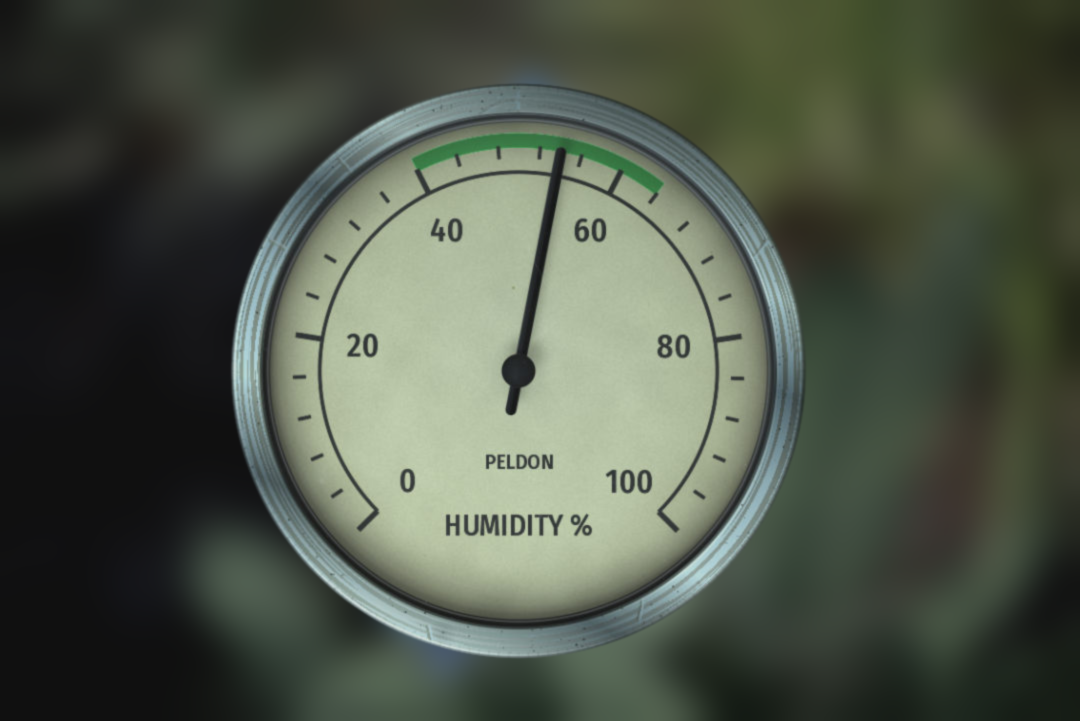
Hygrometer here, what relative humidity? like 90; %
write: 54; %
